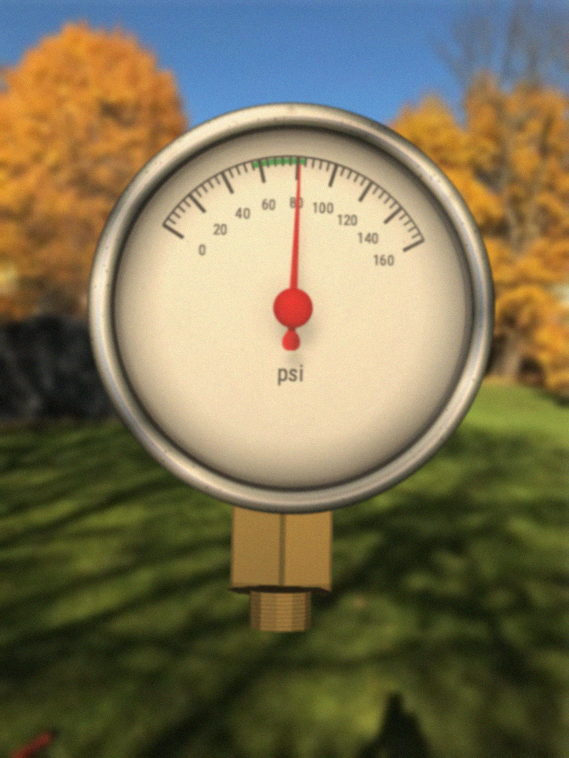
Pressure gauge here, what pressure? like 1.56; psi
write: 80; psi
